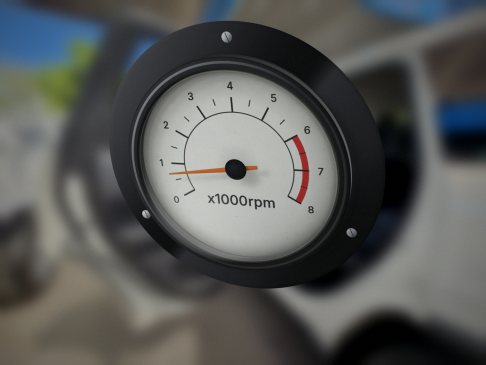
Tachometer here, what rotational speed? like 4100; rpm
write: 750; rpm
